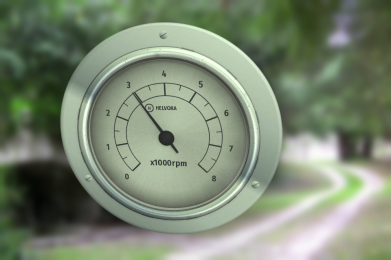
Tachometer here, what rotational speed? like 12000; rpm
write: 3000; rpm
